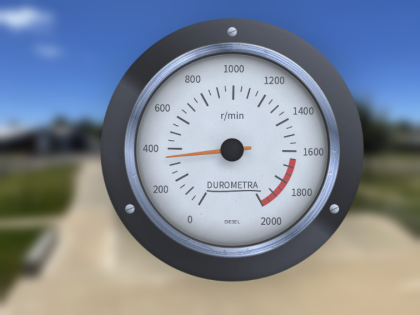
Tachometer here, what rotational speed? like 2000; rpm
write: 350; rpm
